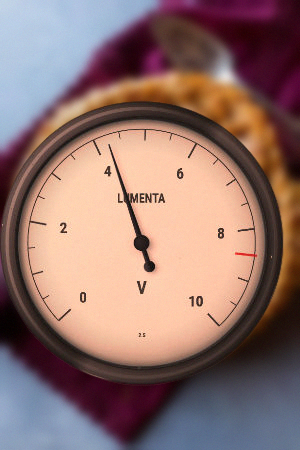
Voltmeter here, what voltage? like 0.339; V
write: 4.25; V
